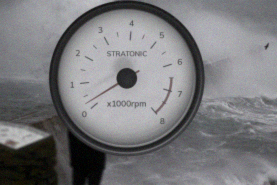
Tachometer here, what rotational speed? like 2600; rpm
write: 250; rpm
